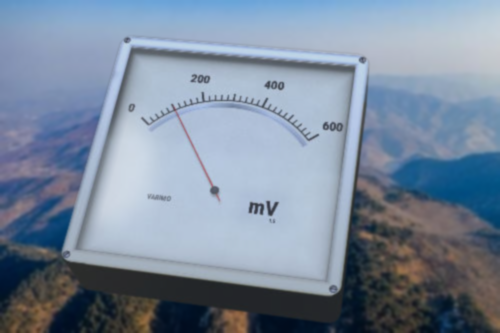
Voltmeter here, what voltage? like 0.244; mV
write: 100; mV
